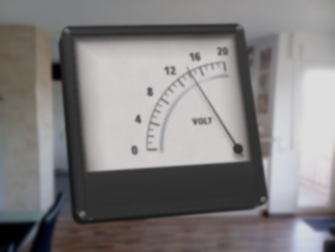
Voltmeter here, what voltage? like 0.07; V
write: 14; V
